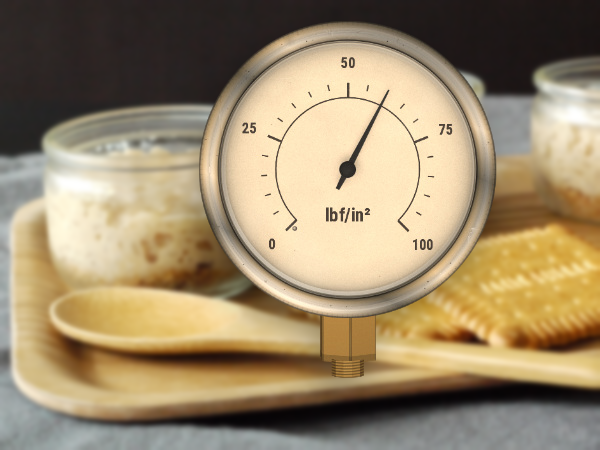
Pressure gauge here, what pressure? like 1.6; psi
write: 60; psi
